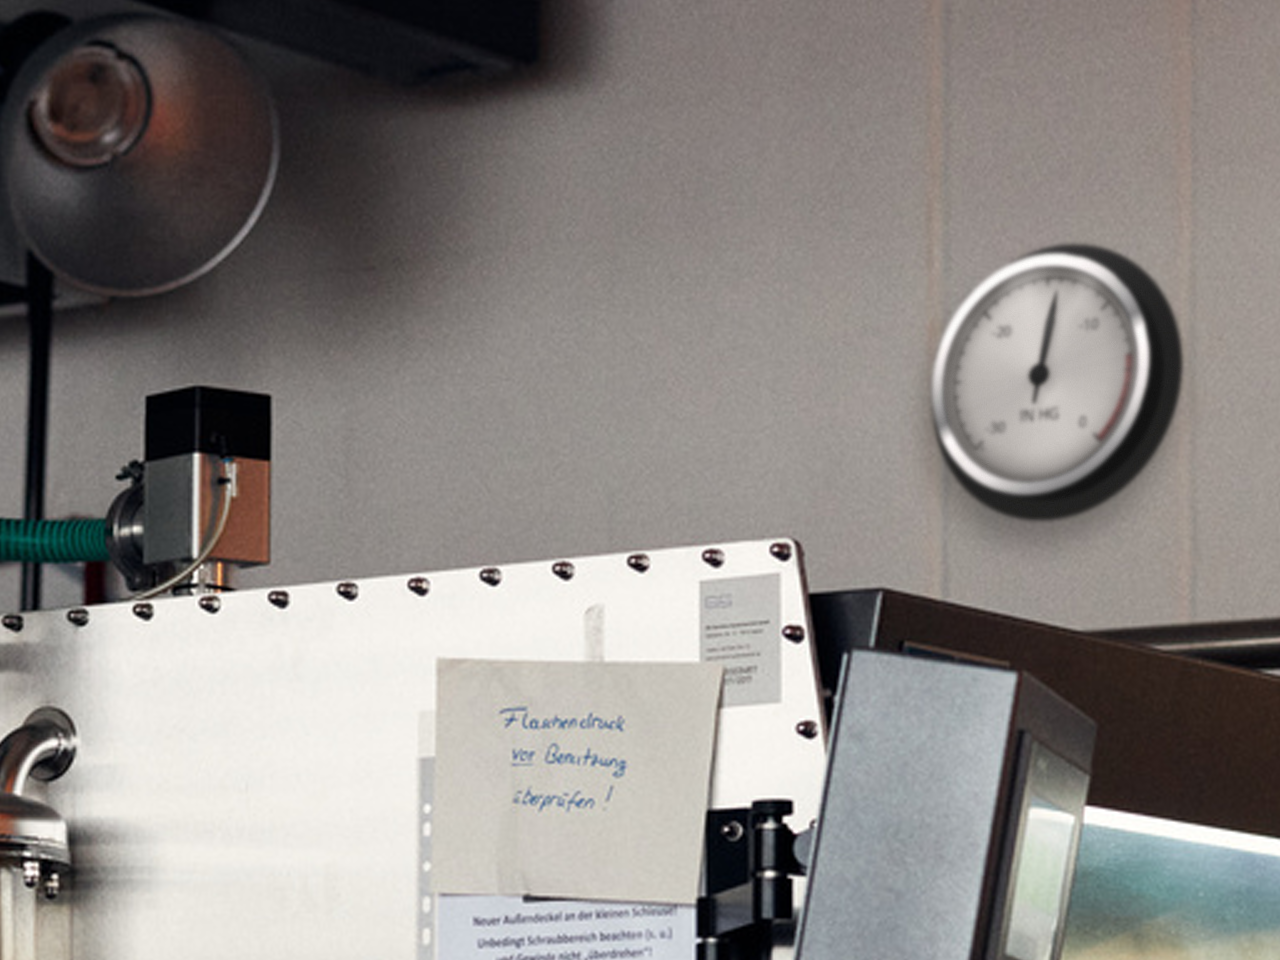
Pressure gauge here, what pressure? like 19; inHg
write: -14; inHg
